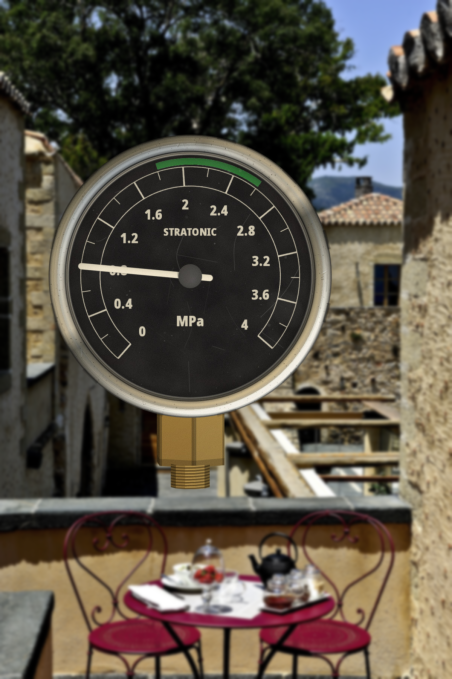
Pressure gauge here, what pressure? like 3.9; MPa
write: 0.8; MPa
